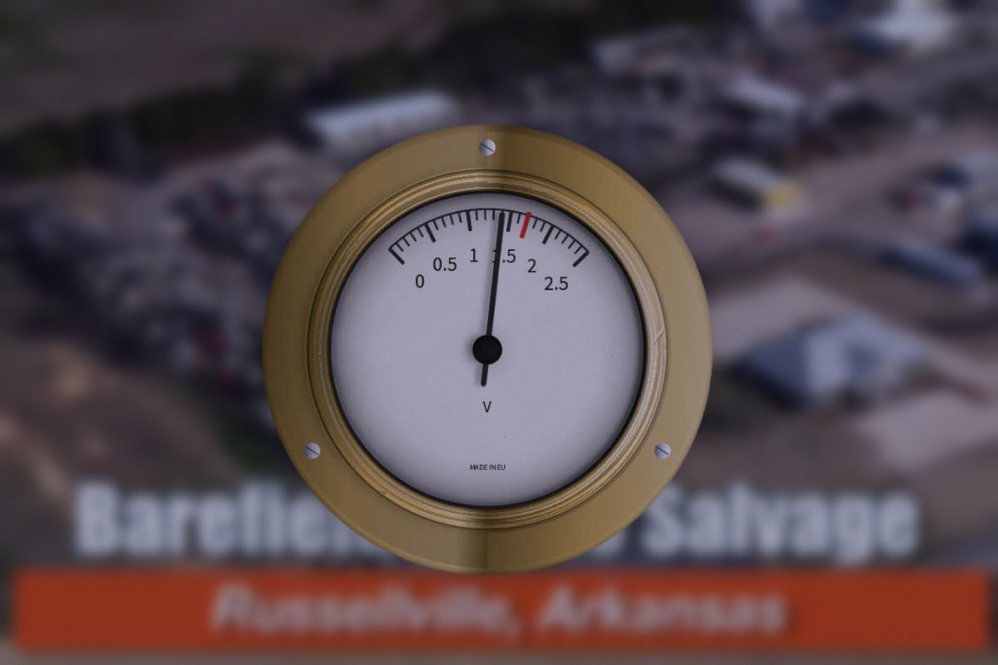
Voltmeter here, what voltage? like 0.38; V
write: 1.4; V
